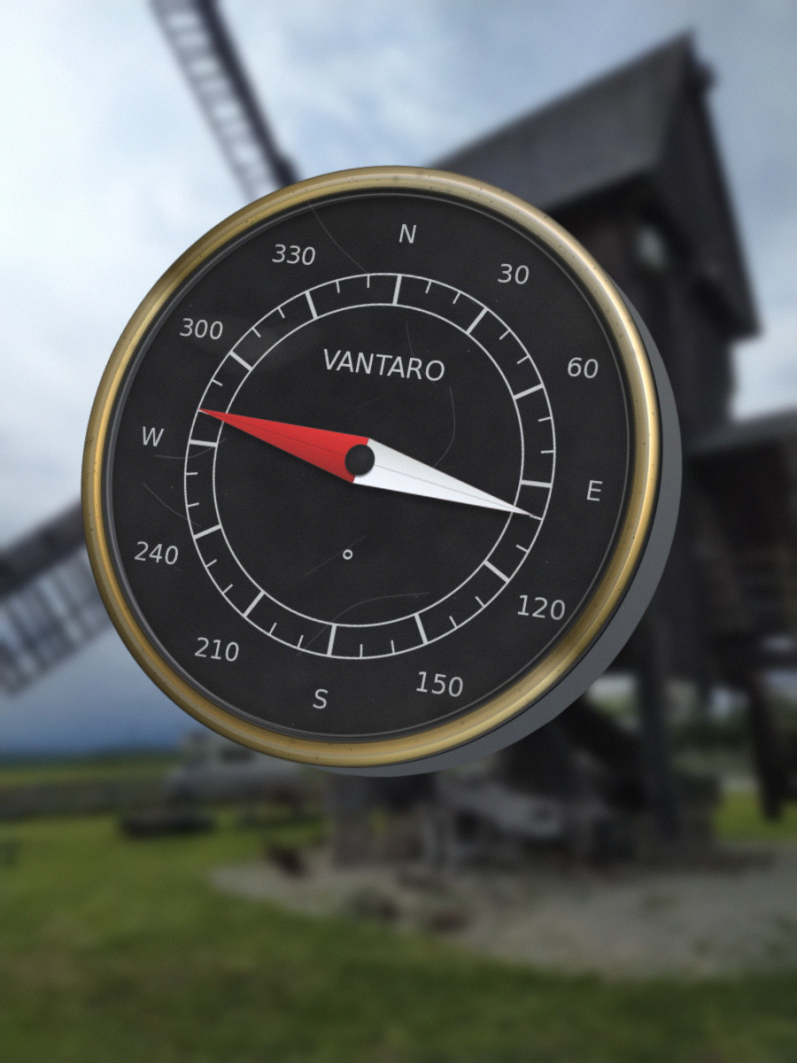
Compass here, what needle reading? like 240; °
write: 280; °
